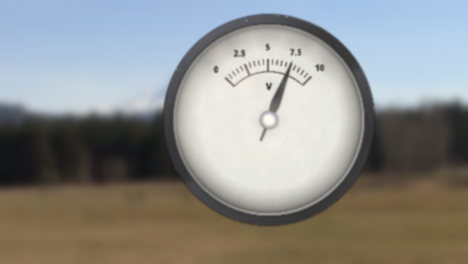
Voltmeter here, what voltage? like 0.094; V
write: 7.5; V
